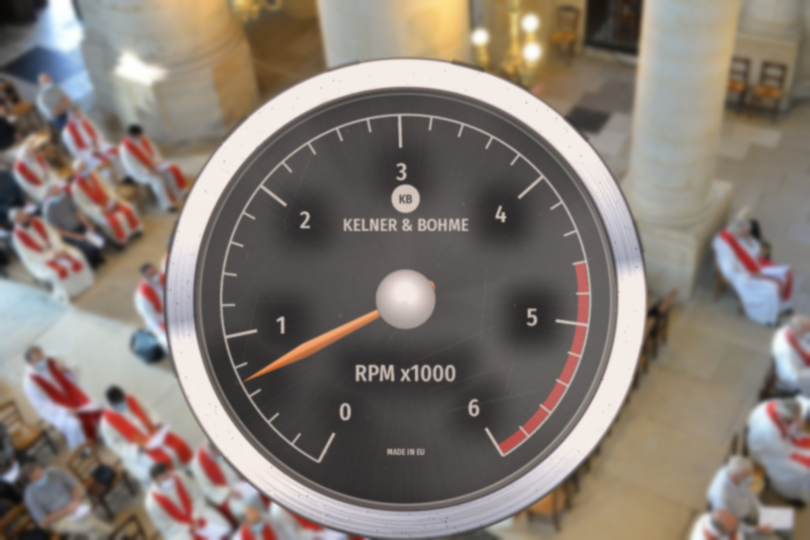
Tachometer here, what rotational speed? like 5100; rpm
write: 700; rpm
